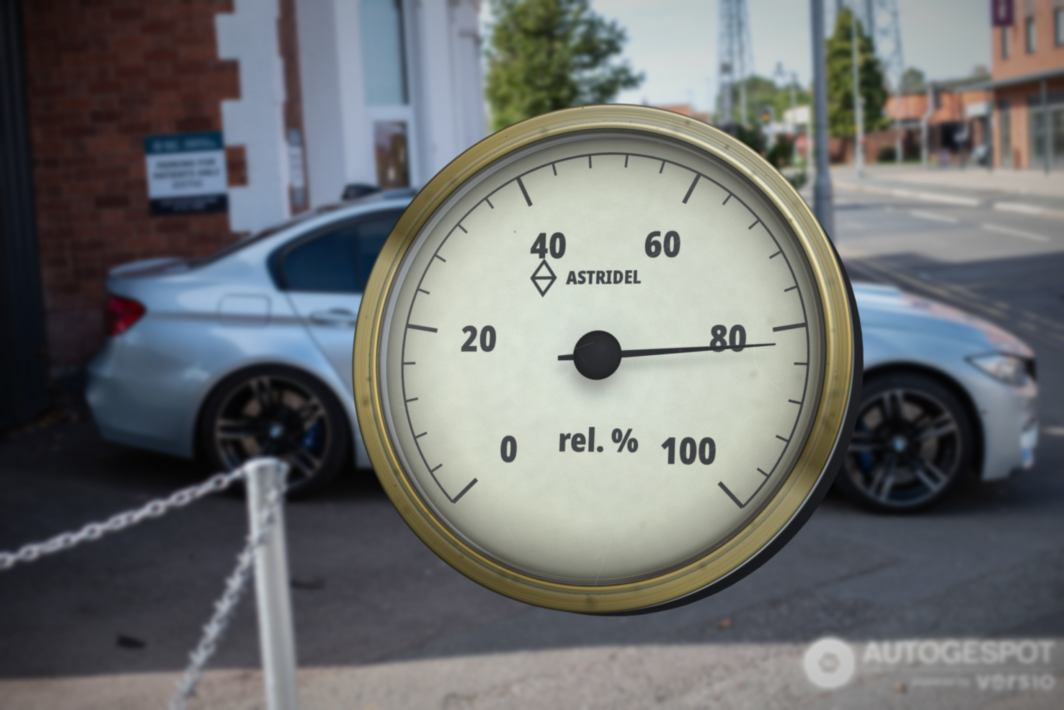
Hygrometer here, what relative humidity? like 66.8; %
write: 82; %
